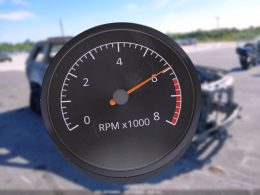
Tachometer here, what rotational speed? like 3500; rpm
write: 6000; rpm
